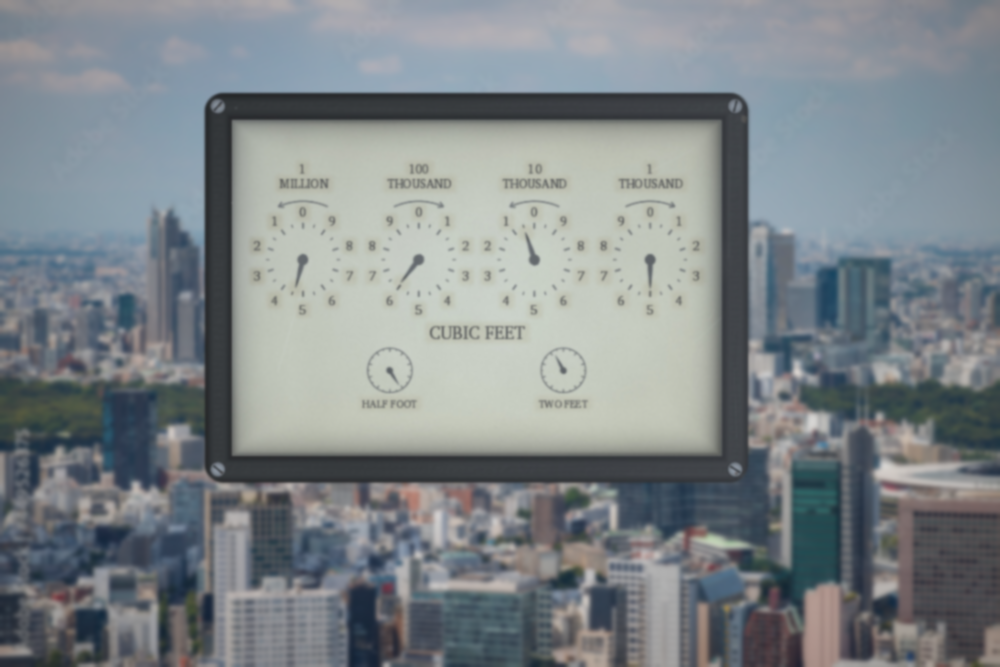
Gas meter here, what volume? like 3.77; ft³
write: 460500; ft³
